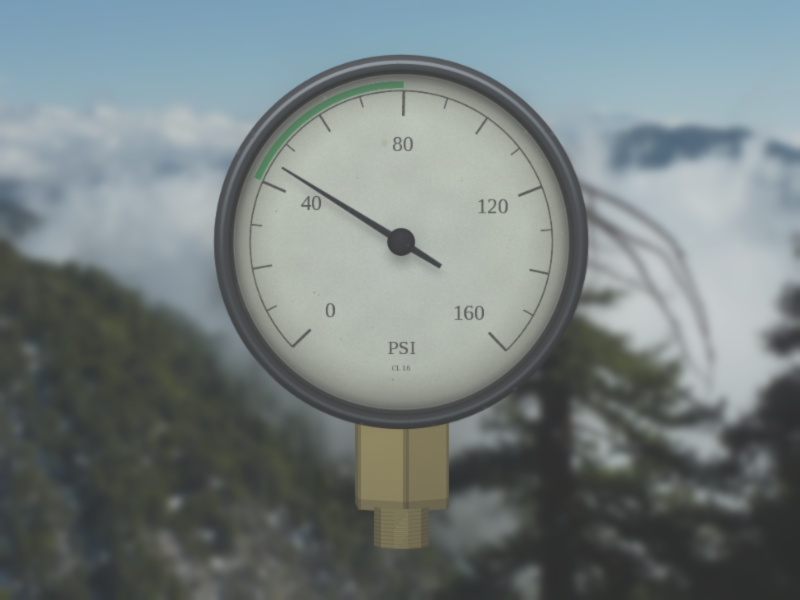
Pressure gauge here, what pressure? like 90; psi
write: 45; psi
